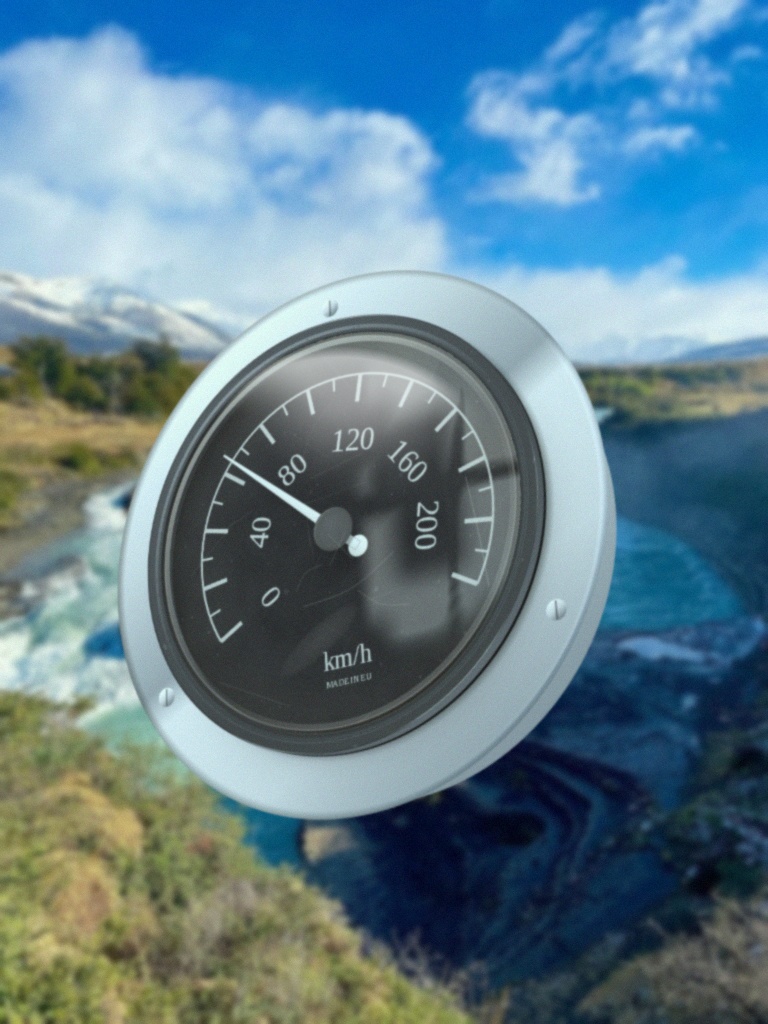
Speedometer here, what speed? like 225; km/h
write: 65; km/h
